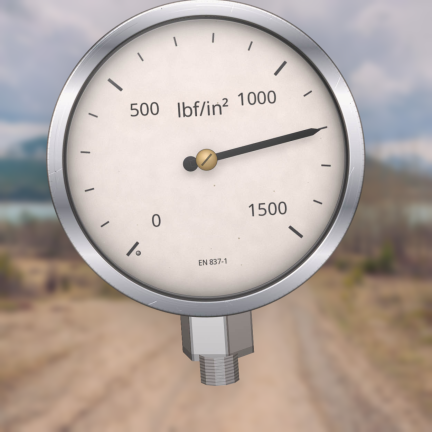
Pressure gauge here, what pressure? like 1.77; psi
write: 1200; psi
